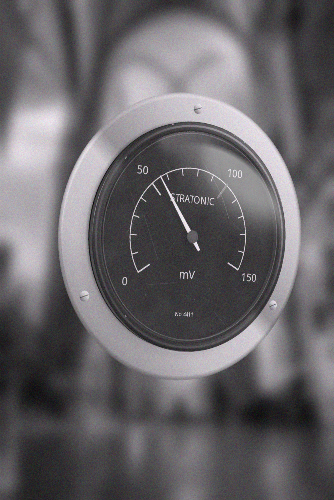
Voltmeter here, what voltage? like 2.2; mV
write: 55; mV
